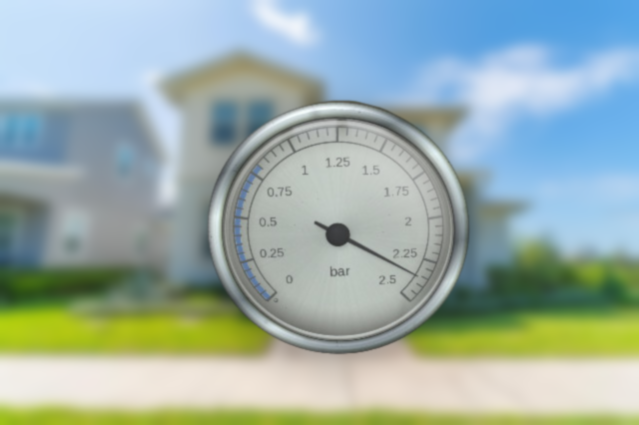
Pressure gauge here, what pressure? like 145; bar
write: 2.35; bar
